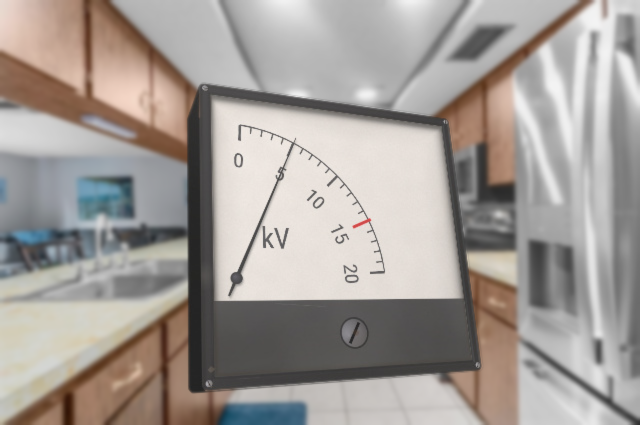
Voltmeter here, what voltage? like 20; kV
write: 5; kV
